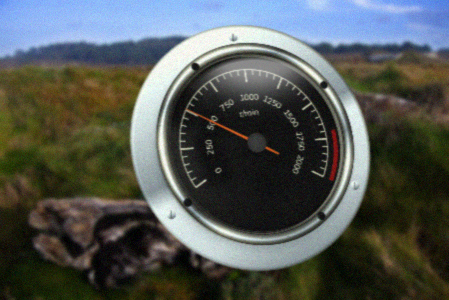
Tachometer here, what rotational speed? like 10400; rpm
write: 500; rpm
